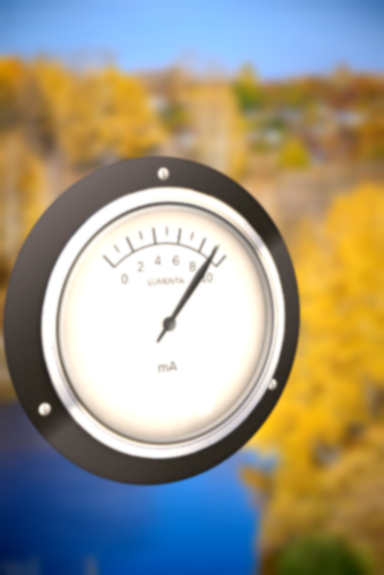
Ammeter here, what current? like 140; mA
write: 9; mA
